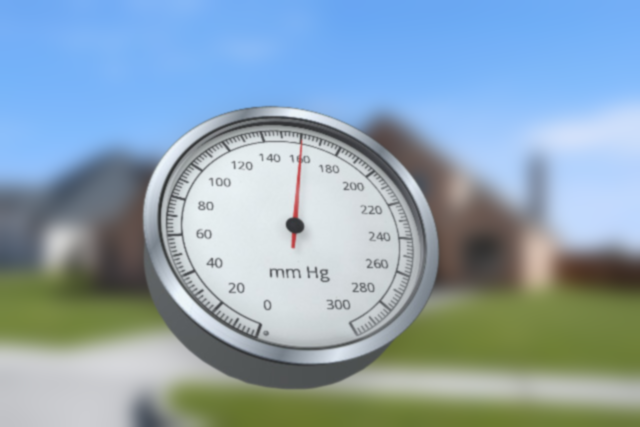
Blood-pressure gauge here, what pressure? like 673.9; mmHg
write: 160; mmHg
